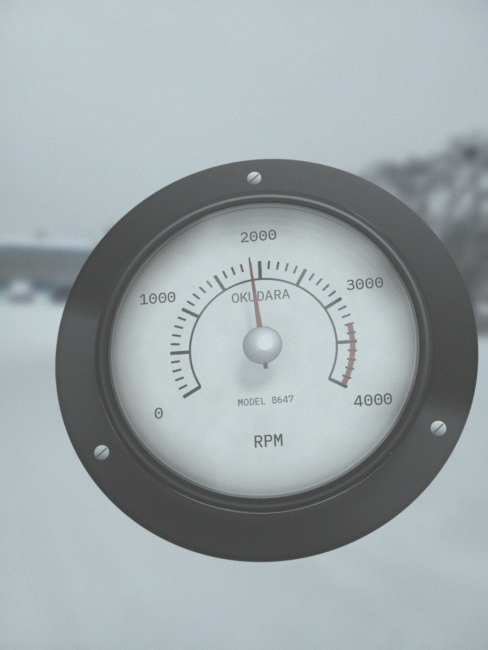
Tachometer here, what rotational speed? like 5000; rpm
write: 1900; rpm
